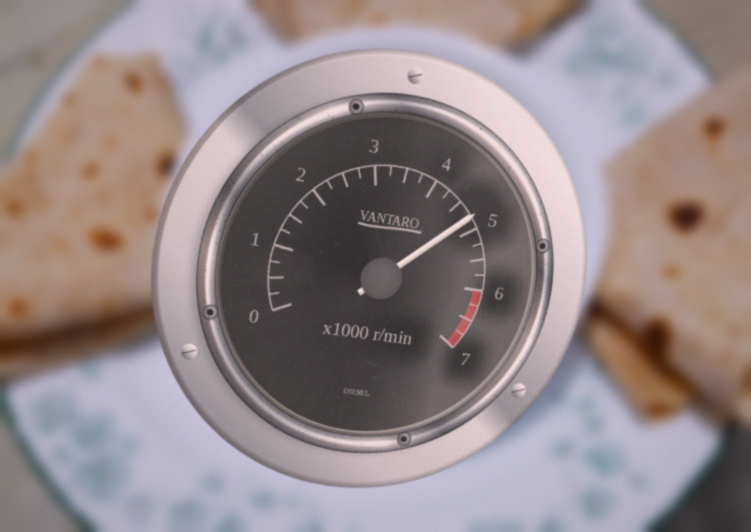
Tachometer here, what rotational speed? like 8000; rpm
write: 4750; rpm
